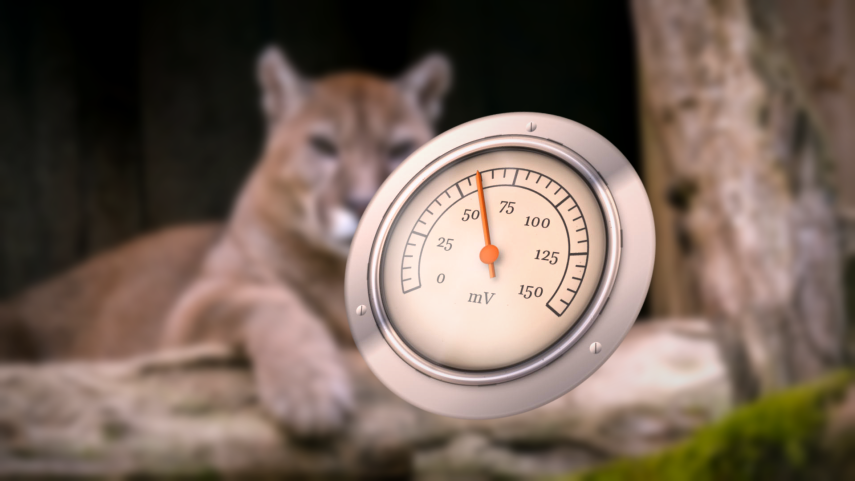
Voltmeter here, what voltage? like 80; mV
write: 60; mV
